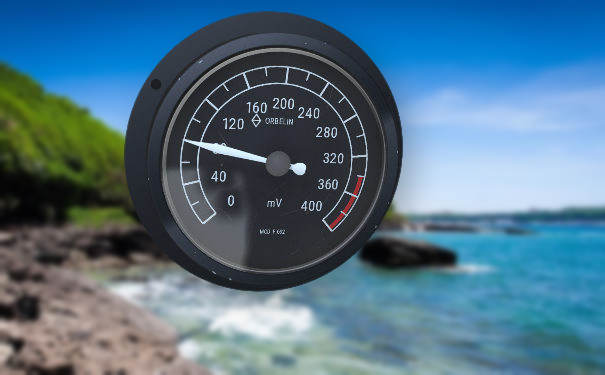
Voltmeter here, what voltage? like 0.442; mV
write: 80; mV
